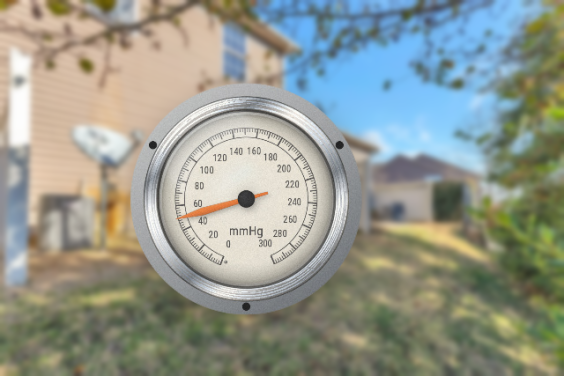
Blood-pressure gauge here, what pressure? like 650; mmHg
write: 50; mmHg
